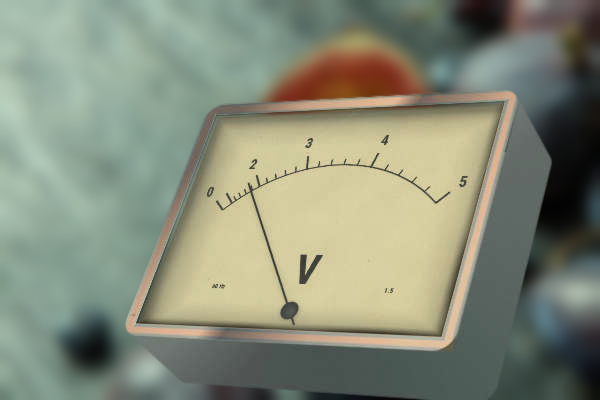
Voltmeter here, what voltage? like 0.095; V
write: 1.8; V
